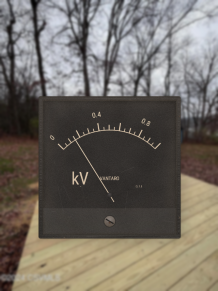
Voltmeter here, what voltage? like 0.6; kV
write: 0.15; kV
